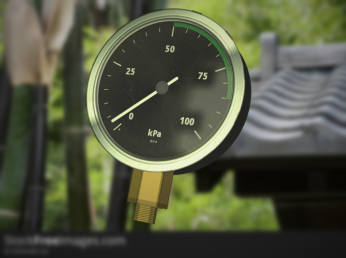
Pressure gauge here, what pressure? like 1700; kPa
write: 2.5; kPa
